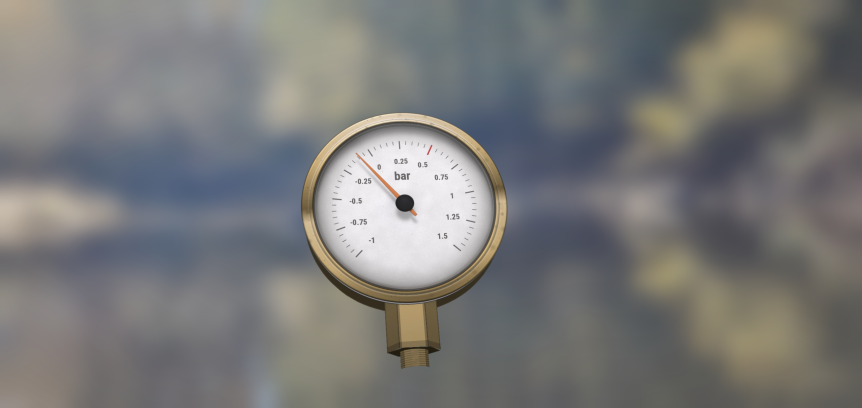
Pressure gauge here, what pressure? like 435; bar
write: -0.1; bar
